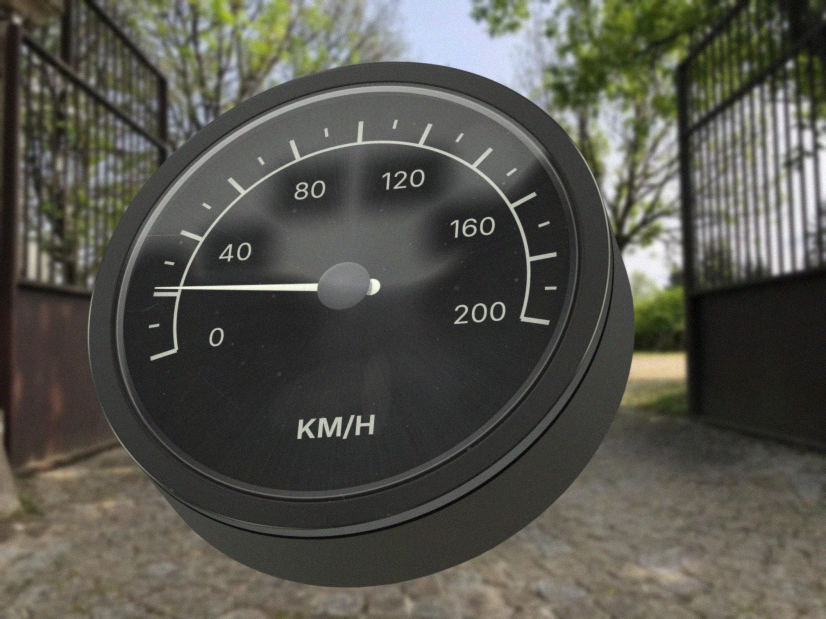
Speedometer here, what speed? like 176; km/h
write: 20; km/h
